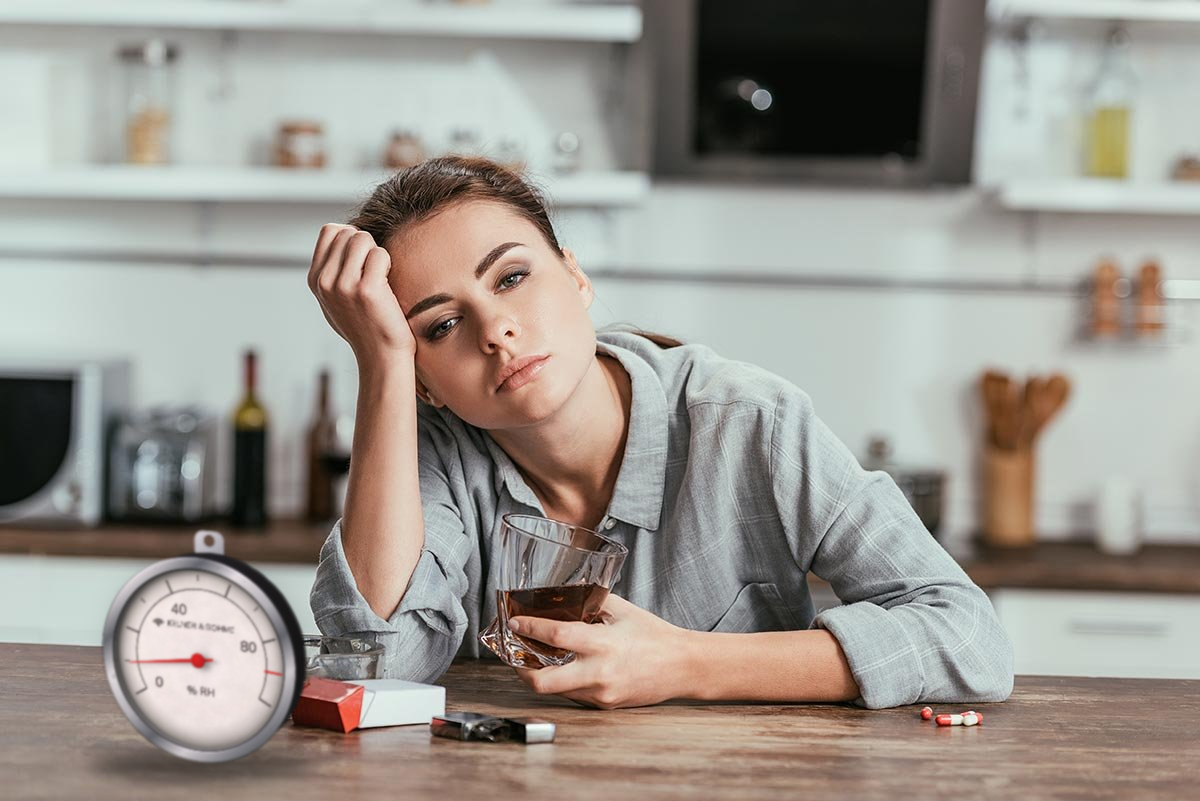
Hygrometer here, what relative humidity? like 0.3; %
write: 10; %
